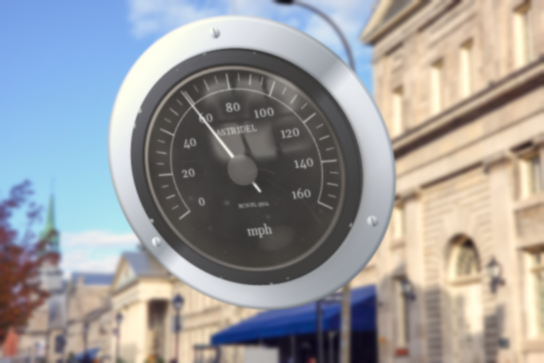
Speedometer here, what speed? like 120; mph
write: 60; mph
